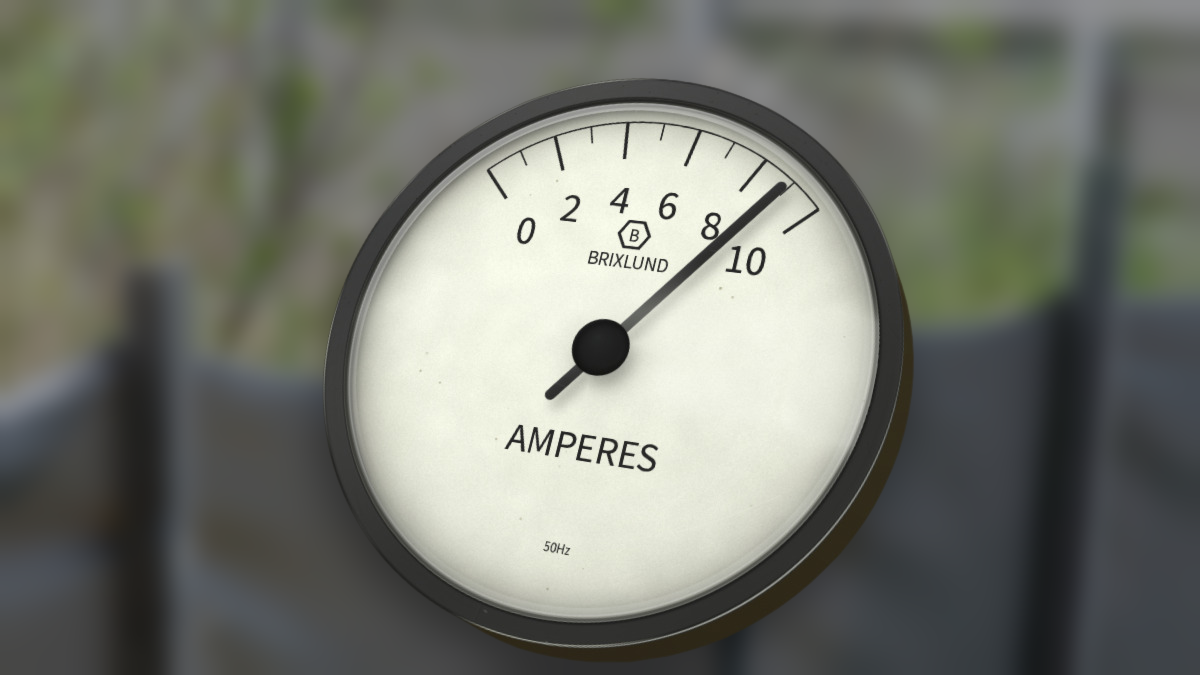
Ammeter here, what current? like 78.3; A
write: 9; A
